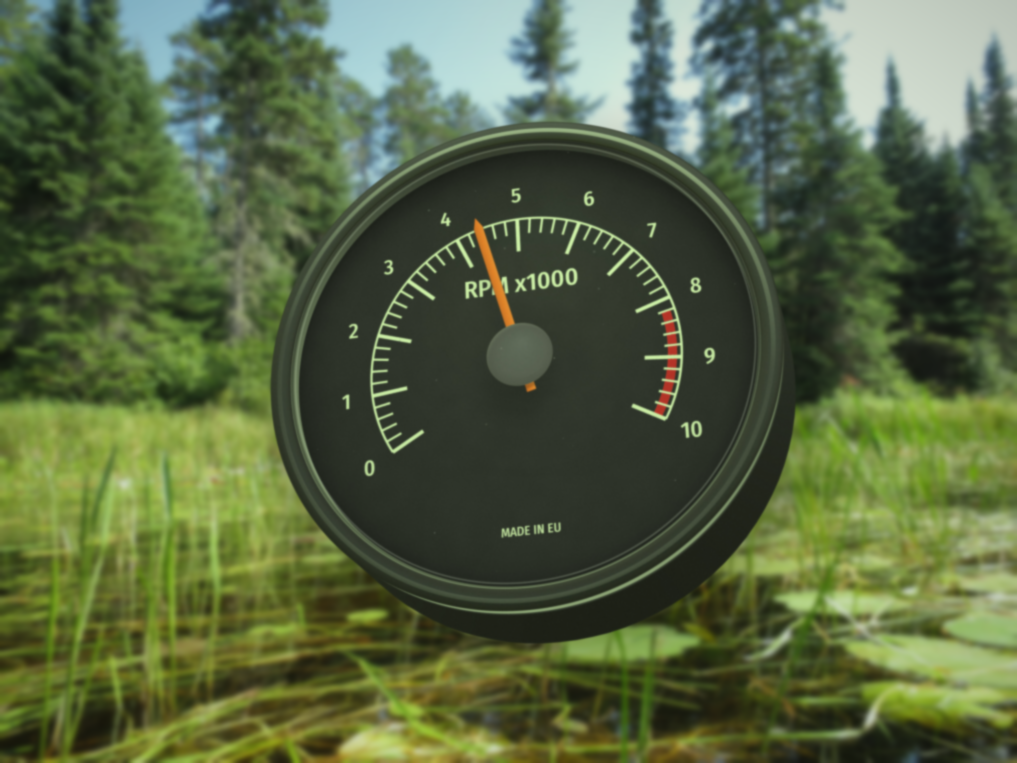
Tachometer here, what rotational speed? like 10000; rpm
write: 4400; rpm
